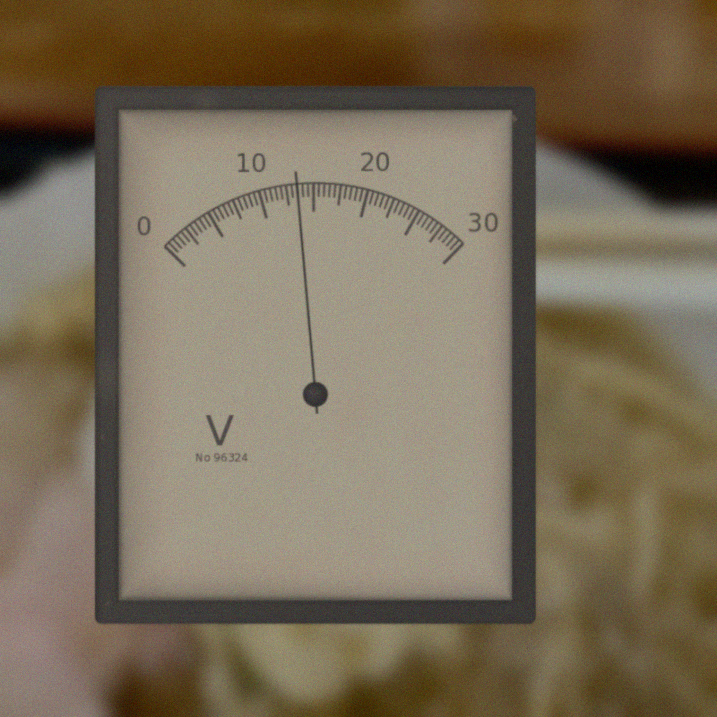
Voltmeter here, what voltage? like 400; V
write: 13.5; V
